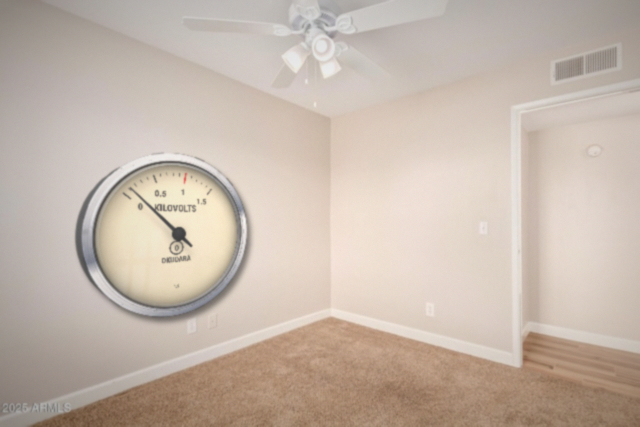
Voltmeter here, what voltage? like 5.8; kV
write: 0.1; kV
